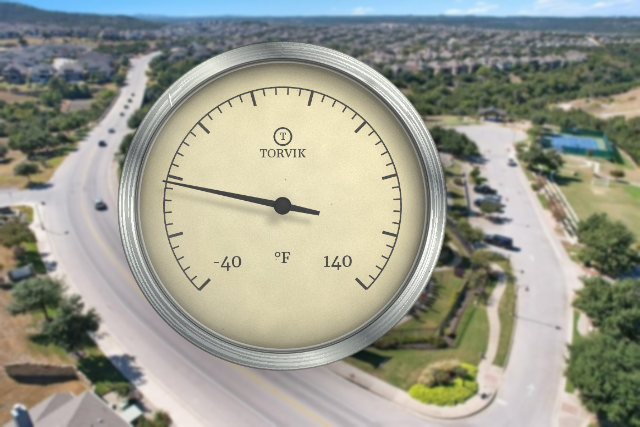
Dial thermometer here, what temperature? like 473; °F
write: -2; °F
